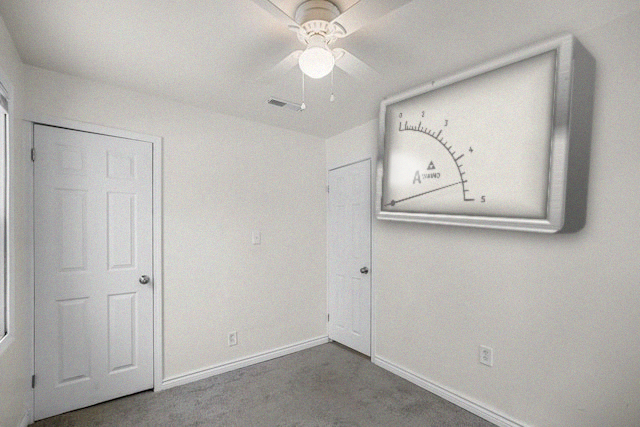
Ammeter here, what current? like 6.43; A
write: 4.6; A
